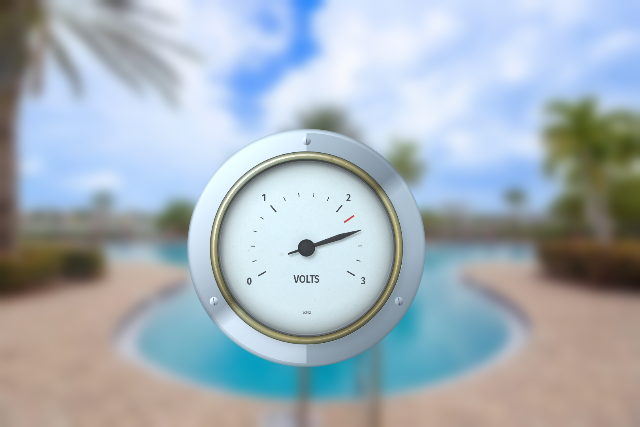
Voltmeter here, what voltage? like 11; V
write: 2.4; V
